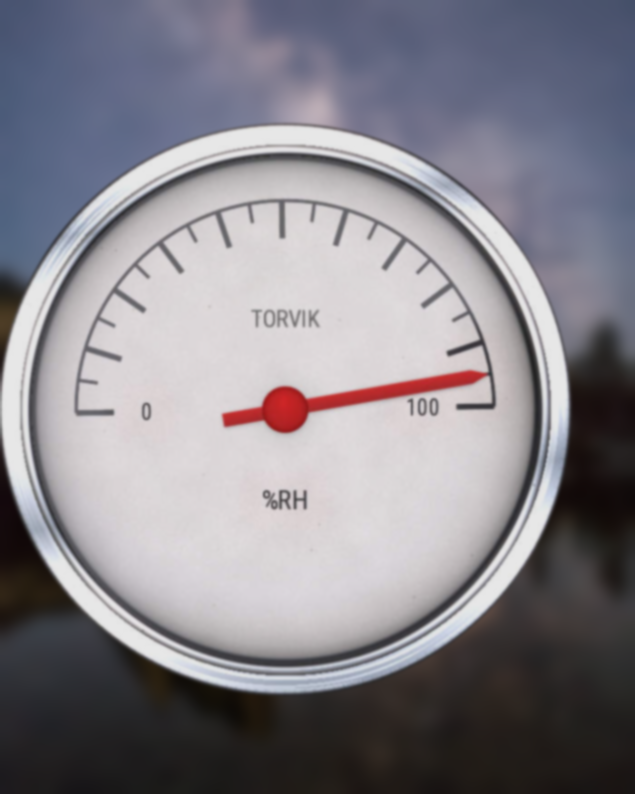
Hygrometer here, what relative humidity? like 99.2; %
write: 95; %
